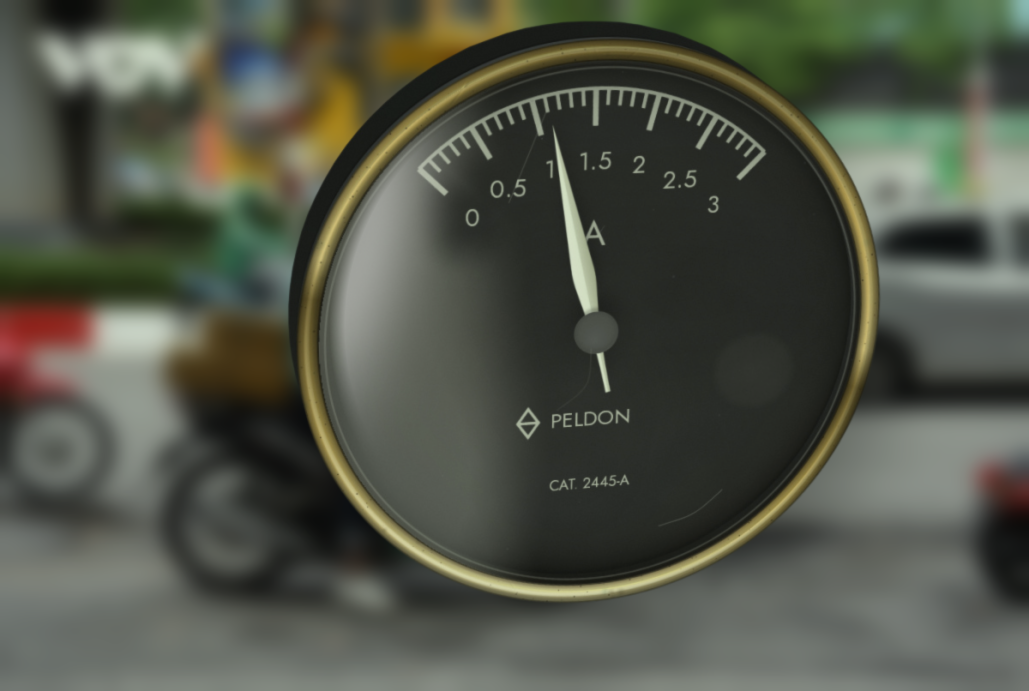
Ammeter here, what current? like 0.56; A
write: 1.1; A
